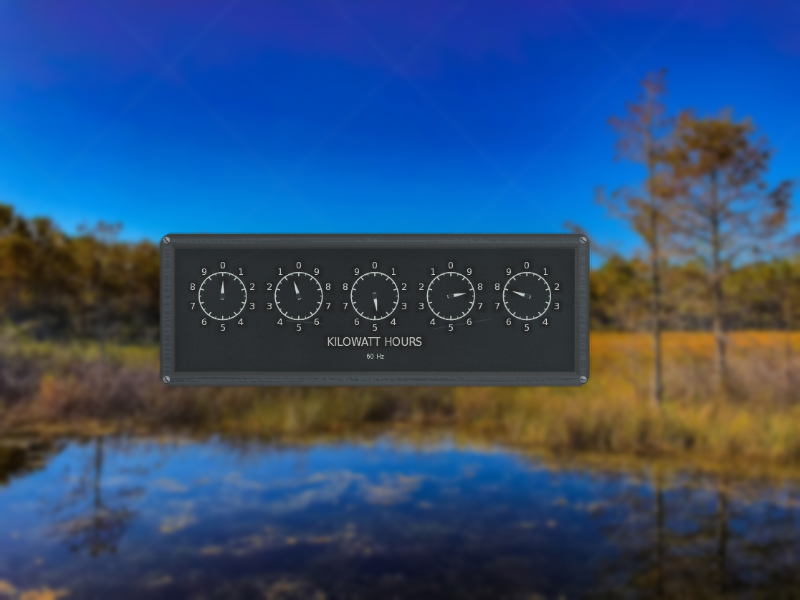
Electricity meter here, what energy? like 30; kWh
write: 478; kWh
